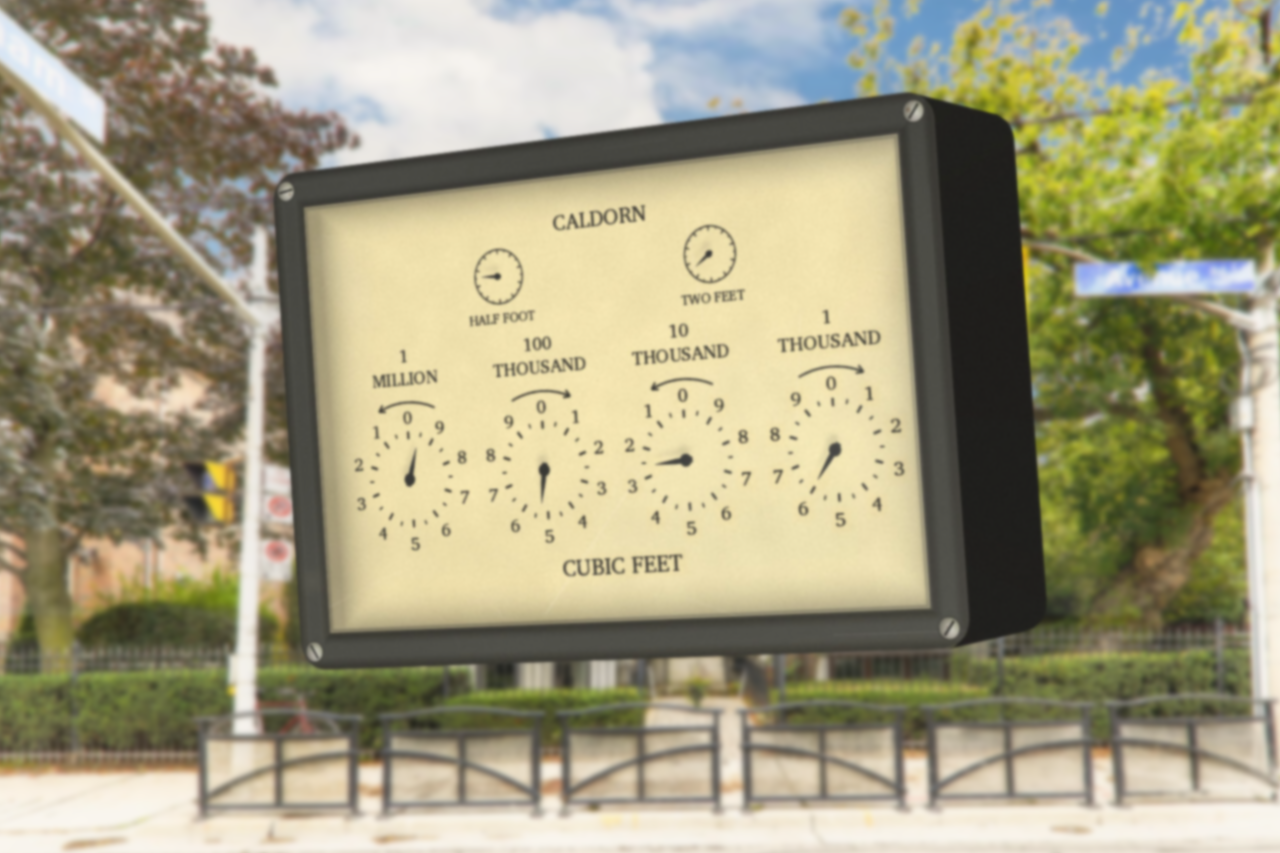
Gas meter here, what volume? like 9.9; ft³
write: 952600; ft³
